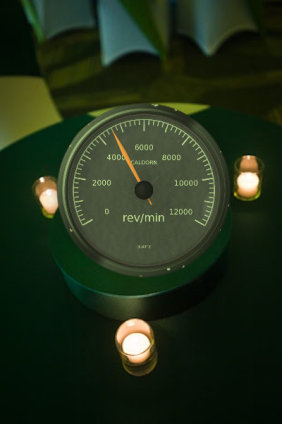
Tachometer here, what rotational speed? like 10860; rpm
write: 4600; rpm
